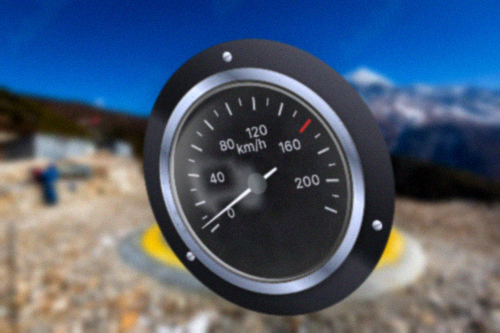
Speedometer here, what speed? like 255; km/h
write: 5; km/h
